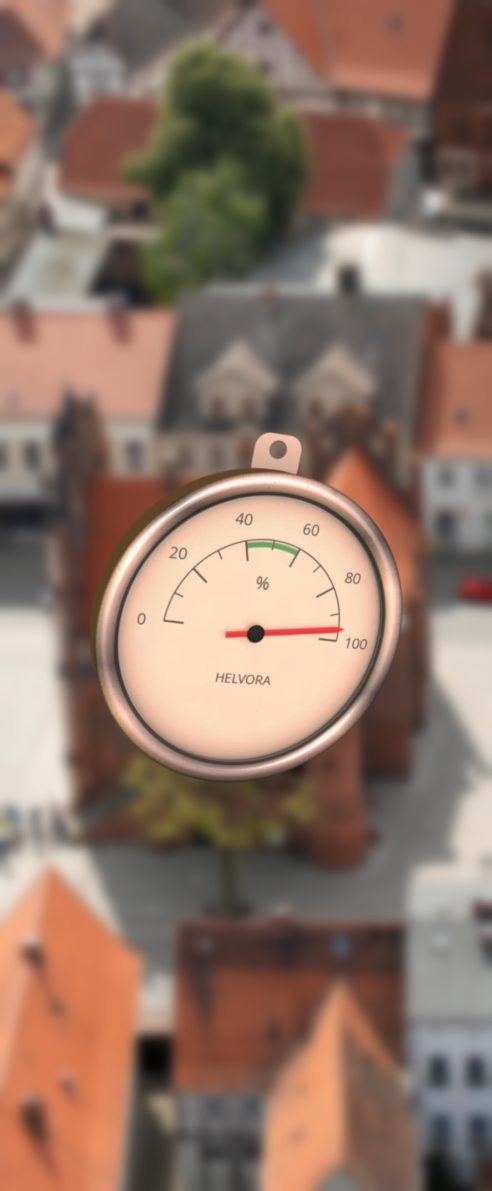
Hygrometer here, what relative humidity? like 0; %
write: 95; %
